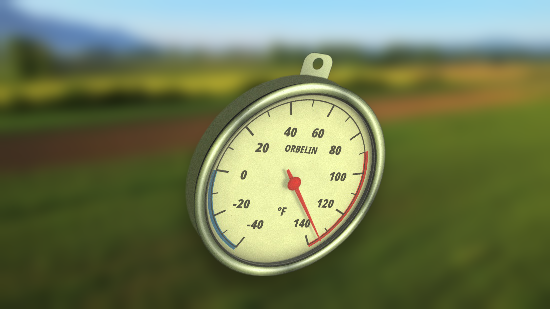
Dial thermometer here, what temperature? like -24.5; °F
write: 135; °F
